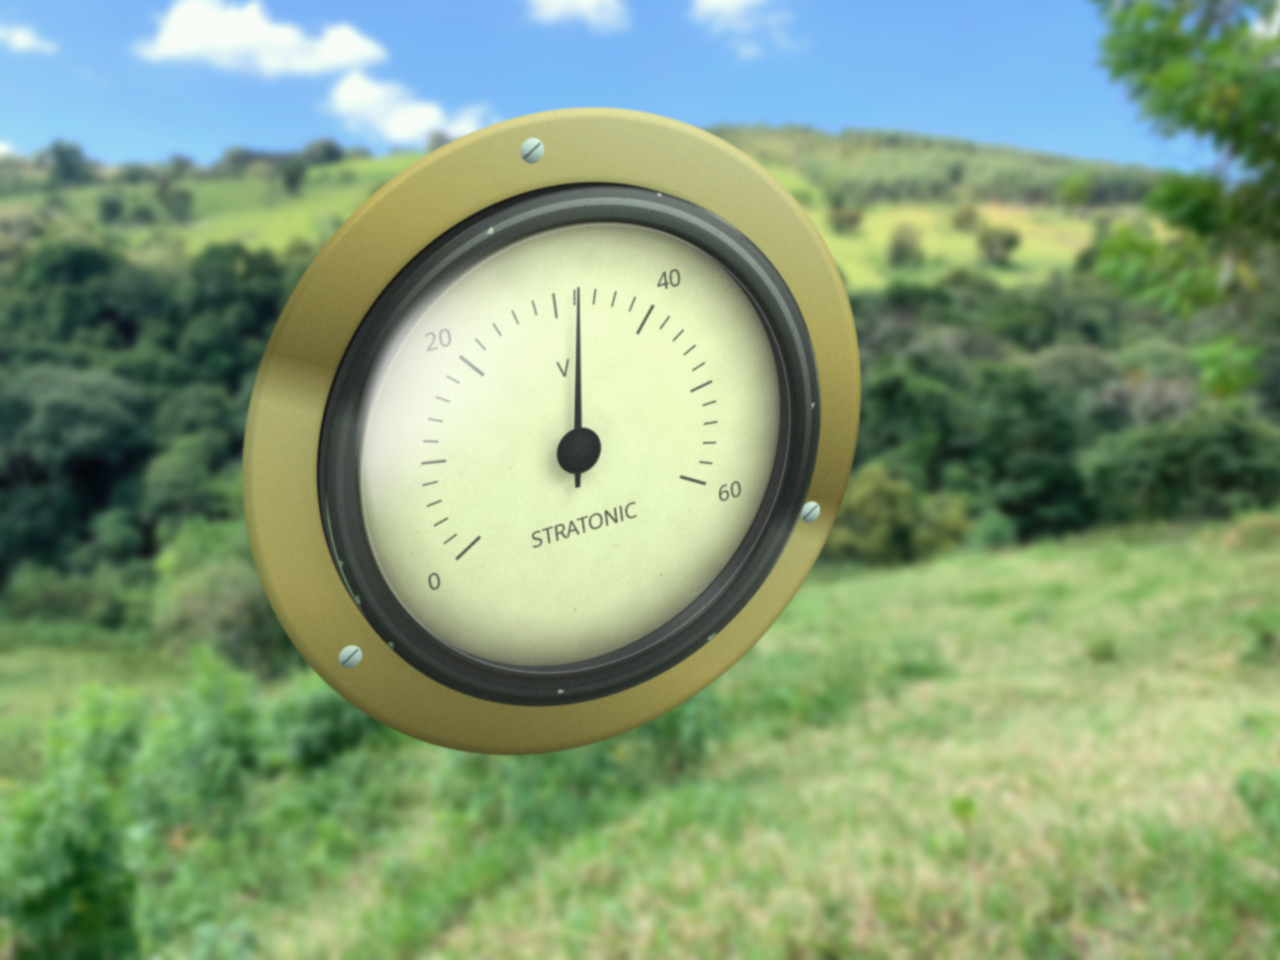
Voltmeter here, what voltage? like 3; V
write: 32; V
